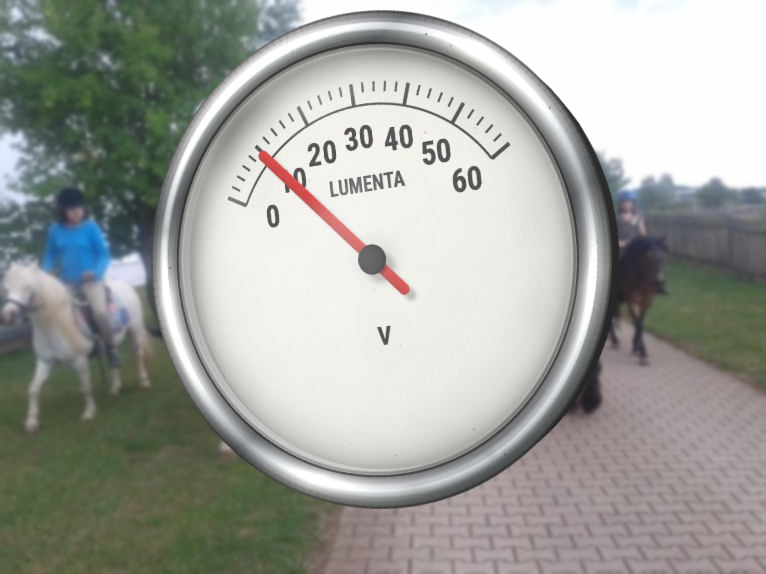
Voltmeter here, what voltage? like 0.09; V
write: 10; V
